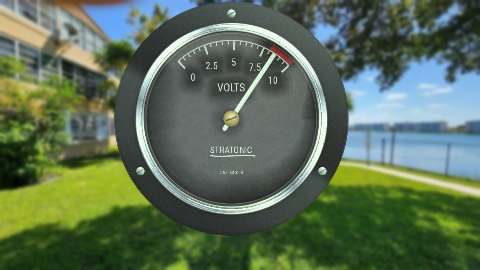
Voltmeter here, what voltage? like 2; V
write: 8.5; V
